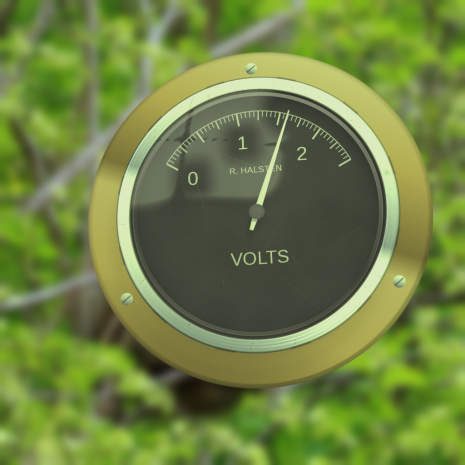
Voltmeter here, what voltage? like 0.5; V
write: 1.6; V
